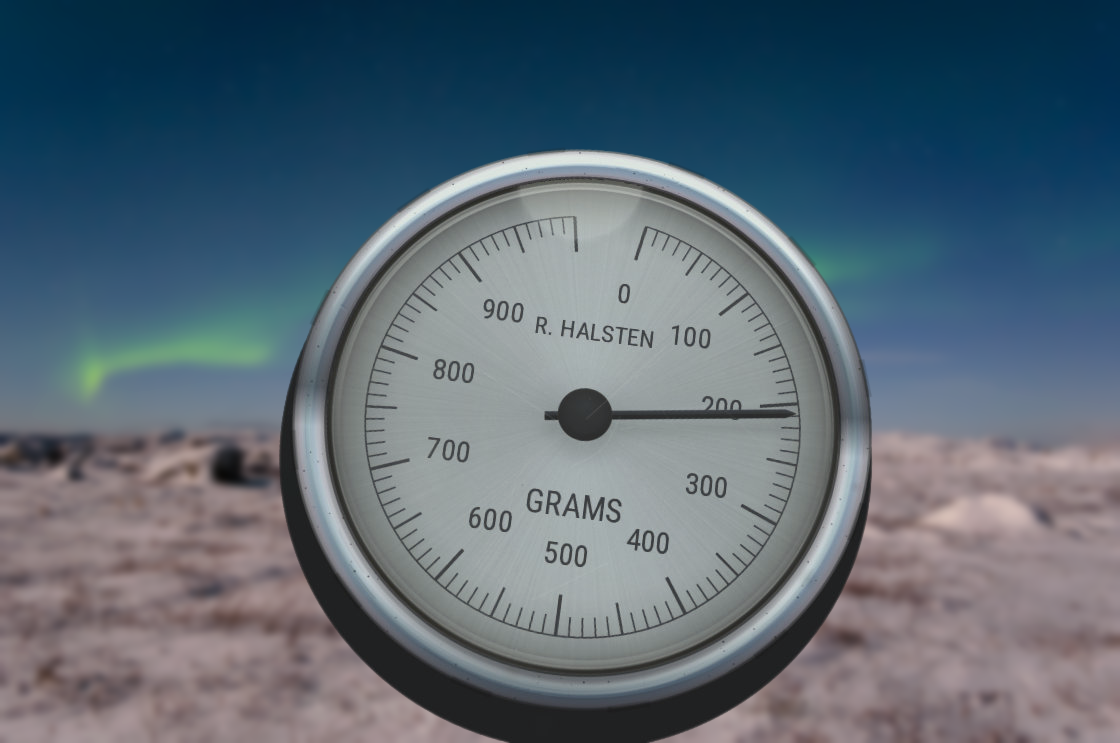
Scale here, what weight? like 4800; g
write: 210; g
